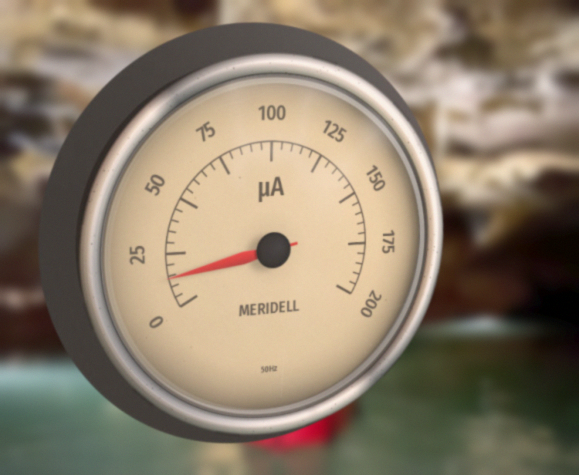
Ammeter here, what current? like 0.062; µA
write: 15; µA
